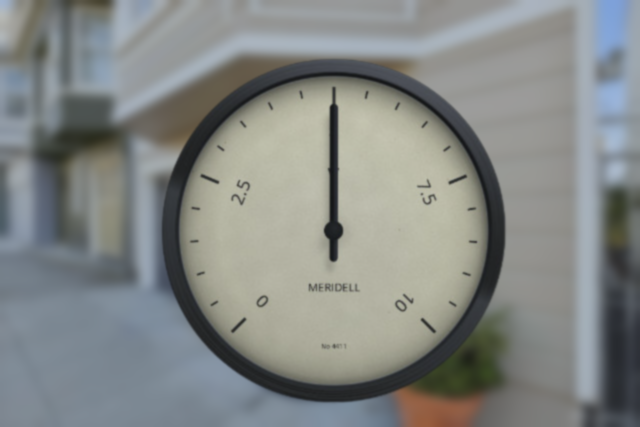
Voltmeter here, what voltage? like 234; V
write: 5; V
